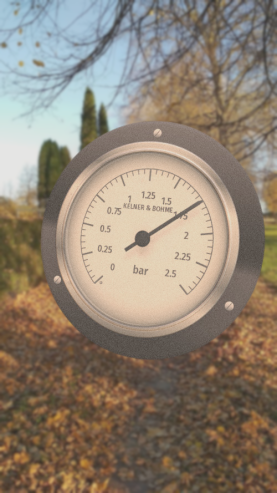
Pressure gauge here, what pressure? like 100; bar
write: 1.75; bar
